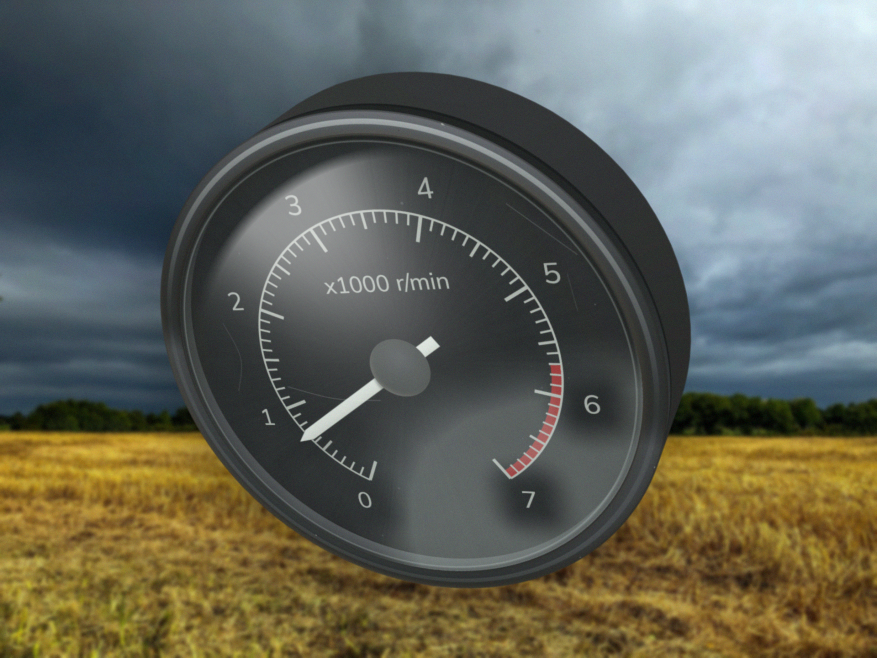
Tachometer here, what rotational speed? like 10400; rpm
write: 700; rpm
